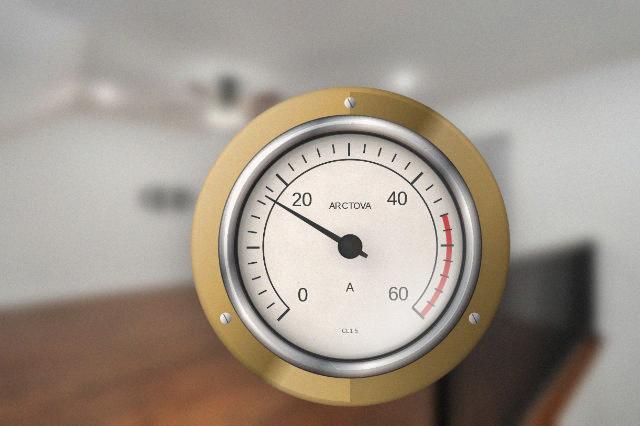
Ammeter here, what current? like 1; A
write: 17; A
